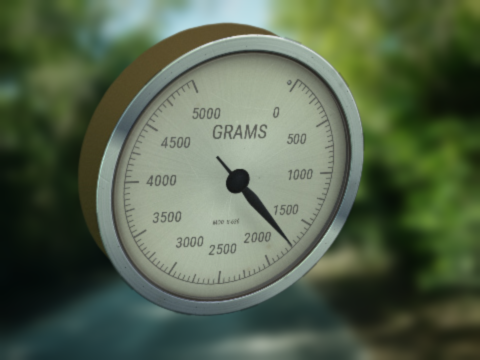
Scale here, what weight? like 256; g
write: 1750; g
